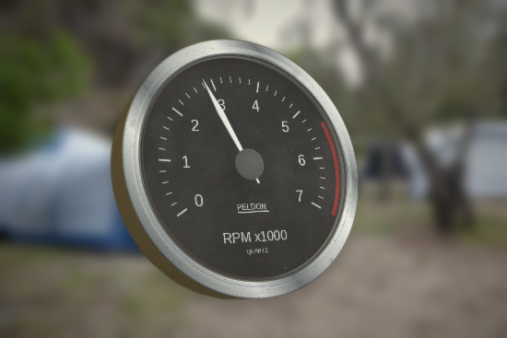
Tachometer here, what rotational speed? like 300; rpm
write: 2800; rpm
